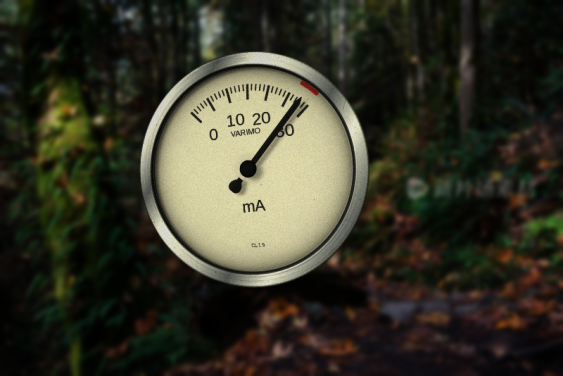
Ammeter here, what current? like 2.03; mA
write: 28; mA
